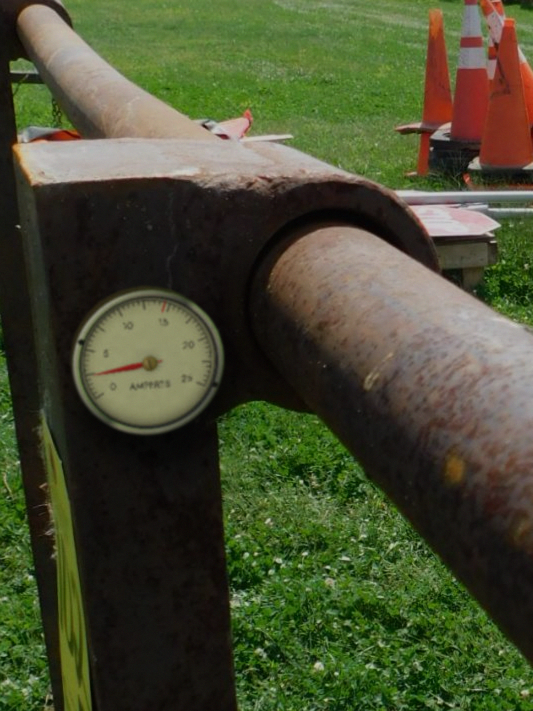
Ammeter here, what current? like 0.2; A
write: 2.5; A
